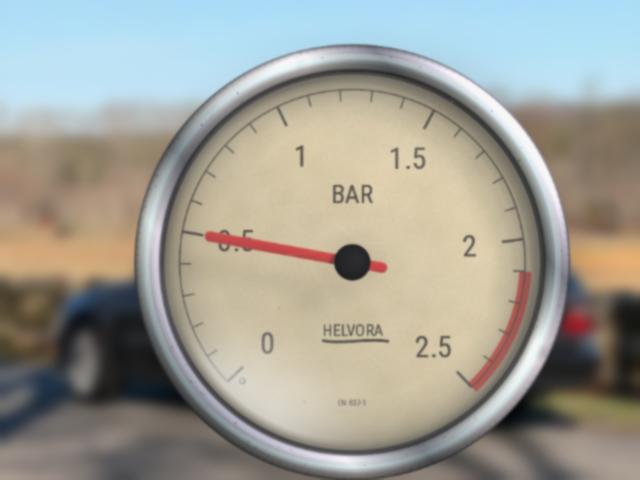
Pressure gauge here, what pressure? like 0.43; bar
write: 0.5; bar
